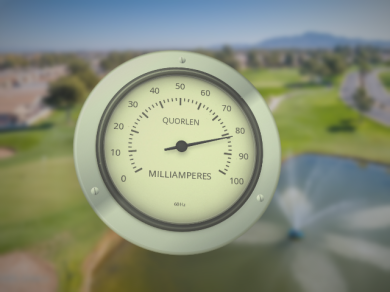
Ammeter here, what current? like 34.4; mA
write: 82; mA
